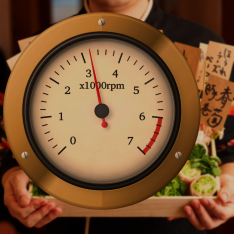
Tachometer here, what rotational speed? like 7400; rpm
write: 3200; rpm
